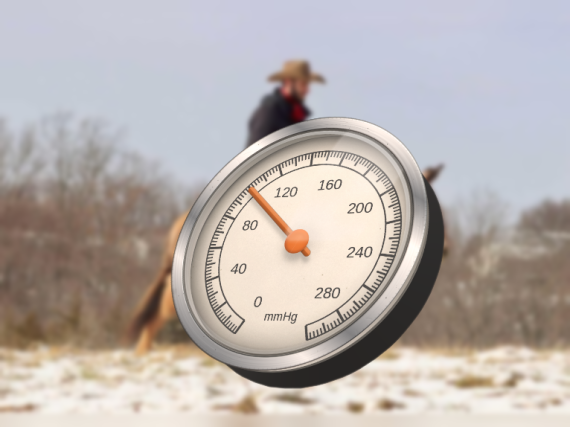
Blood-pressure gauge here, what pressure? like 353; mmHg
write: 100; mmHg
